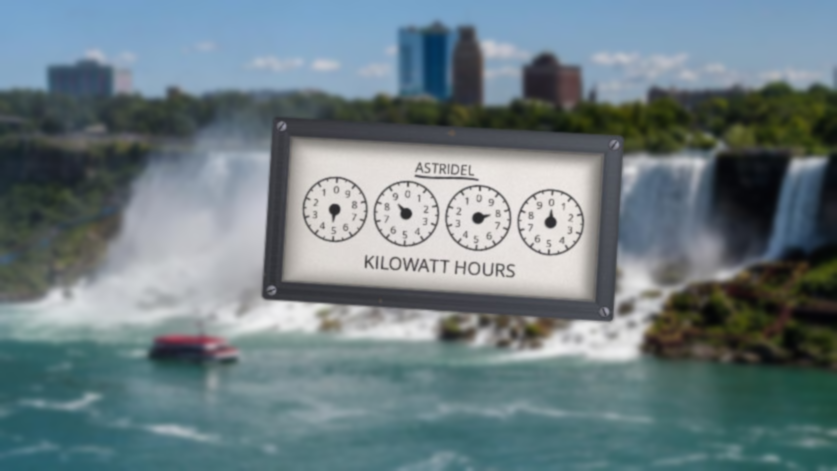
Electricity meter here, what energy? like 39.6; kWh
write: 4880; kWh
